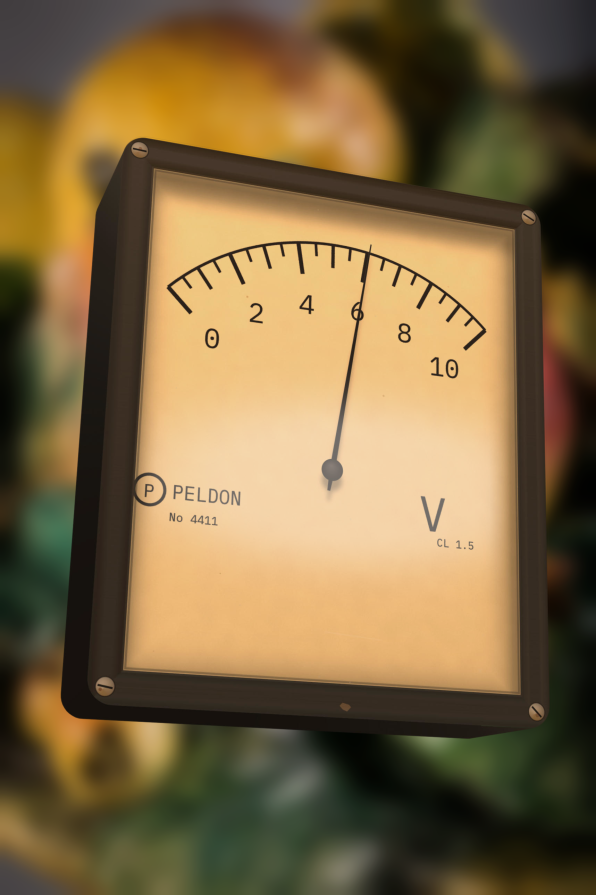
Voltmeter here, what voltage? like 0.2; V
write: 6; V
